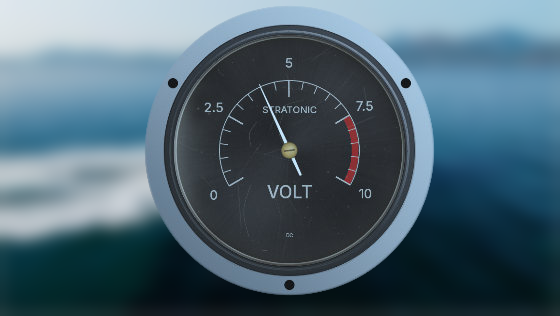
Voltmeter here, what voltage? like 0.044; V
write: 4; V
